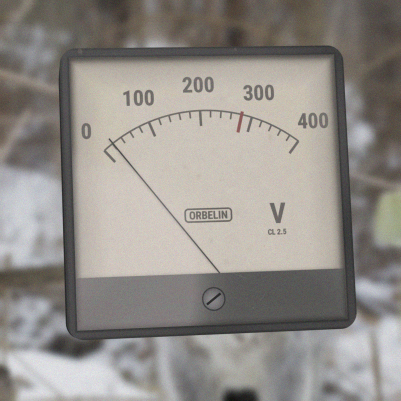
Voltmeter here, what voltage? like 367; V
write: 20; V
